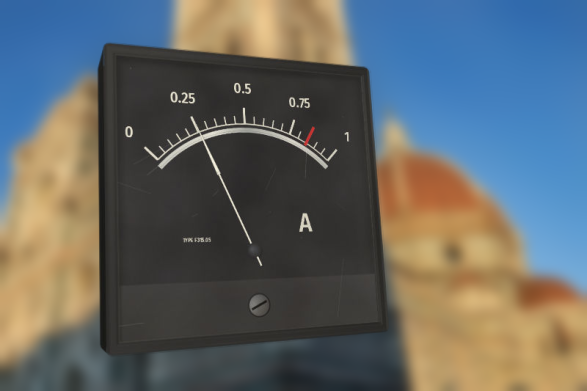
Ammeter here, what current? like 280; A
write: 0.25; A
